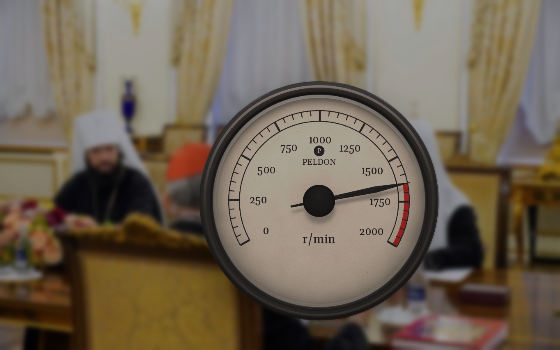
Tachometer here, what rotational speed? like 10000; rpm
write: 1650; rpm
